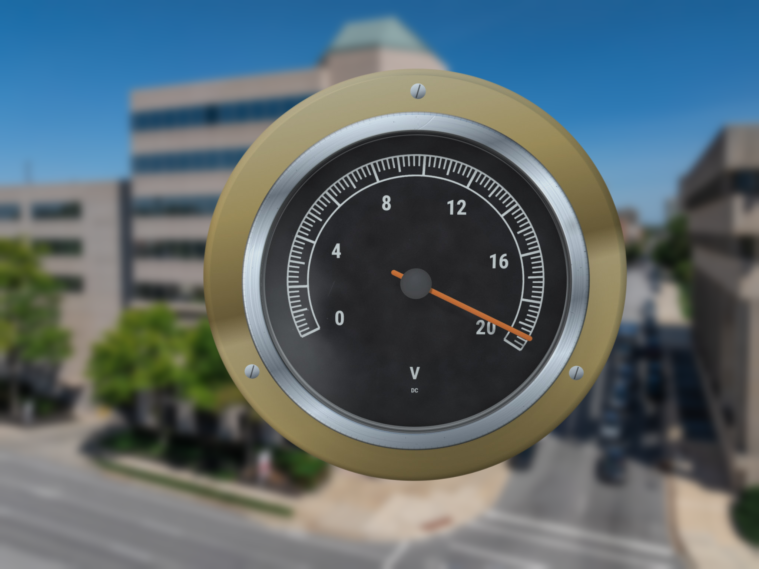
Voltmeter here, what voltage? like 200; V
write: 19.4; V
